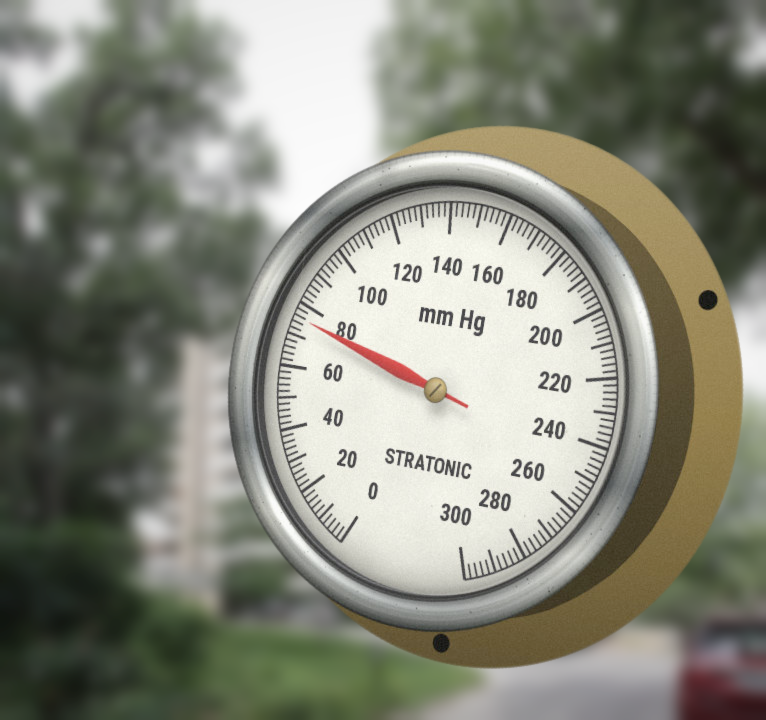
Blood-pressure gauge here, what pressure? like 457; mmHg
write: 76; mmHg
